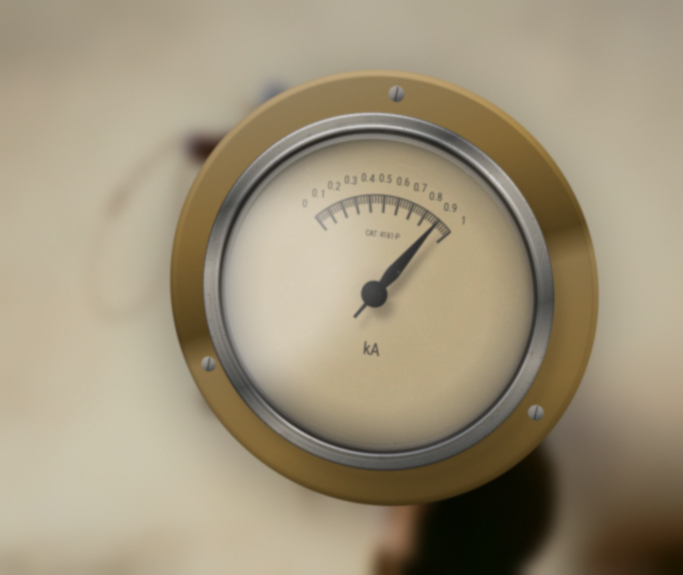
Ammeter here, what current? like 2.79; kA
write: 0.9; kA
